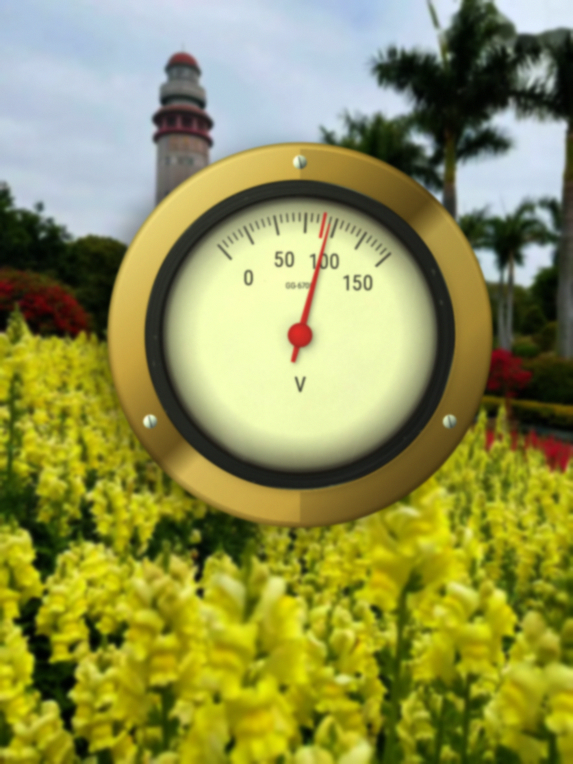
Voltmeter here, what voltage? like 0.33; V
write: 95; V
